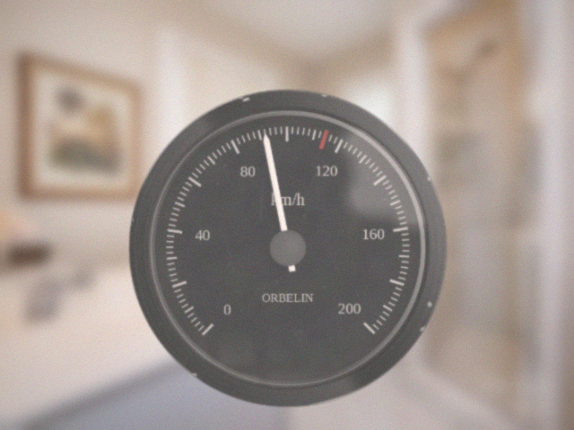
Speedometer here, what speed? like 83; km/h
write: 92; km/h
